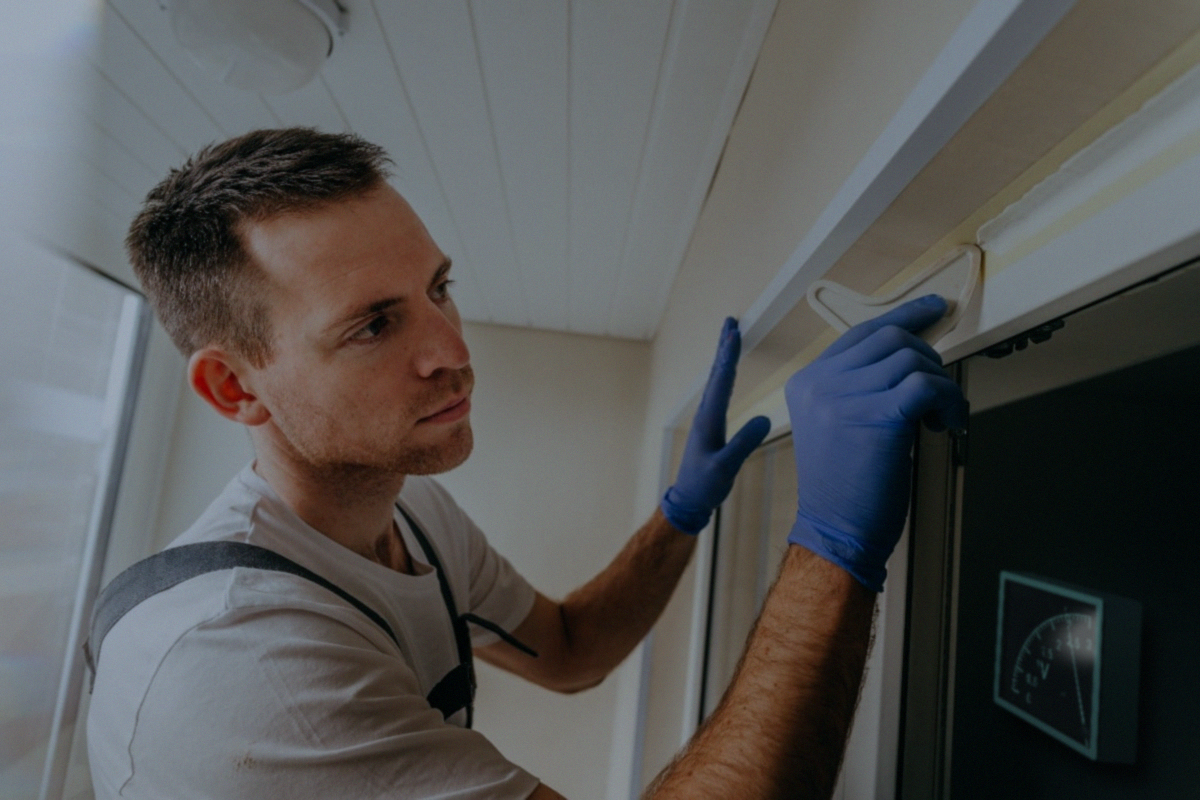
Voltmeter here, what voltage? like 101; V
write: 2.5; V
